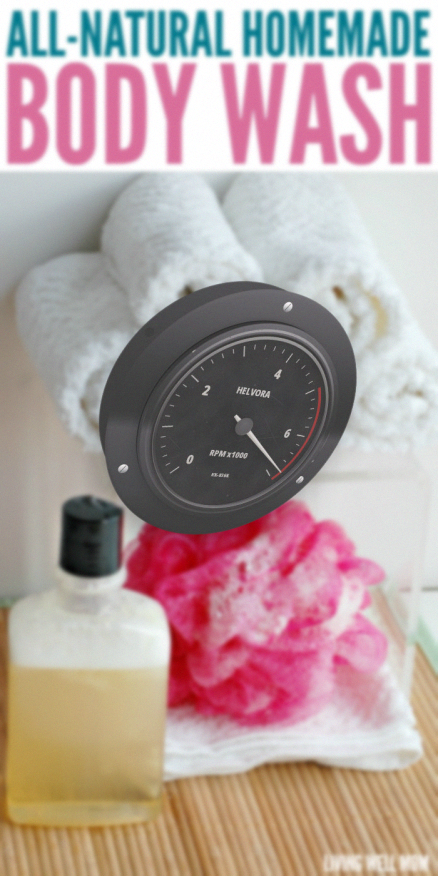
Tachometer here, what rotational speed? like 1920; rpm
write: 6800; rpm
